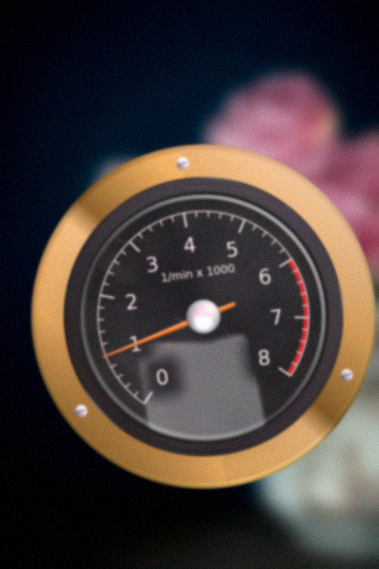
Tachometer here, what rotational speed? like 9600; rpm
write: 1000; rpm
